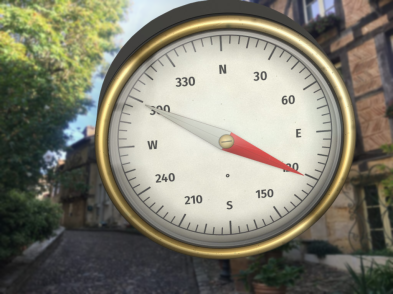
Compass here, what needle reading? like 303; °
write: 120; °
